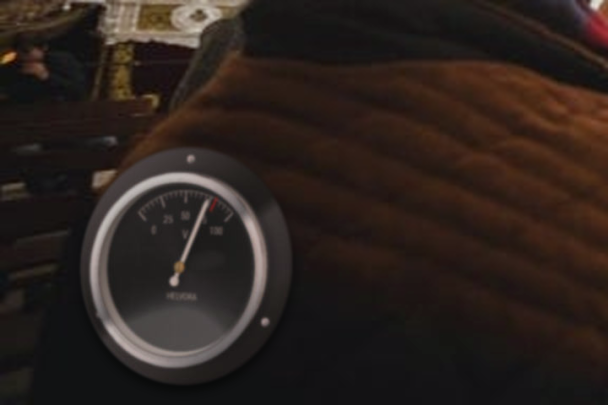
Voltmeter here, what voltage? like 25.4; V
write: 75; V
